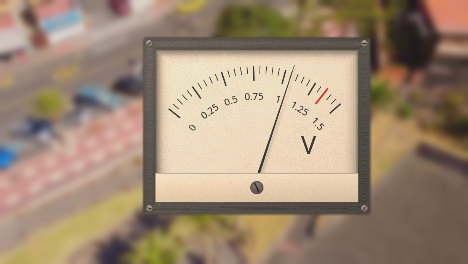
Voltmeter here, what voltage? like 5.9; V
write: 1.05; V
